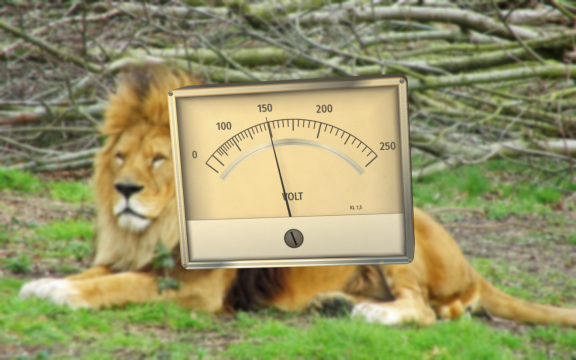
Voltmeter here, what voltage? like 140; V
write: 150; V
